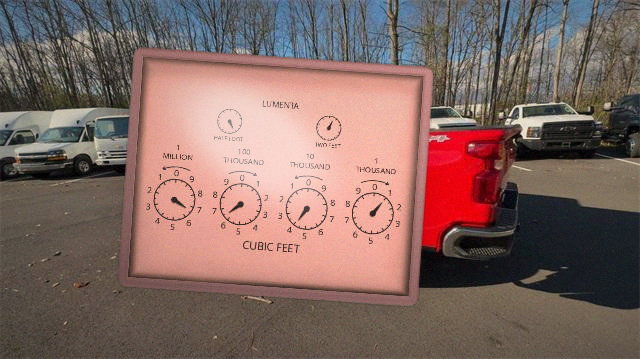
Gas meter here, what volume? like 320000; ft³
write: 664100; ft³
